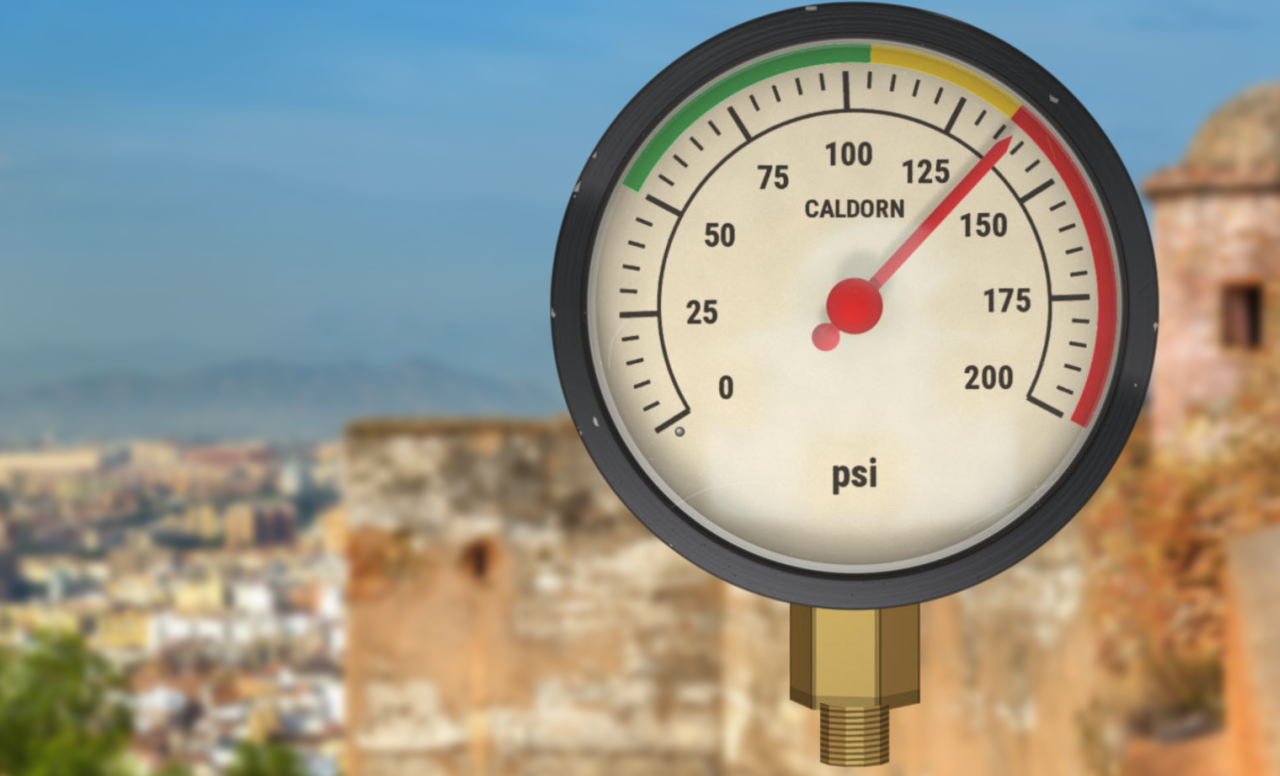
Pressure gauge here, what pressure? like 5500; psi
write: 137.5; psi
